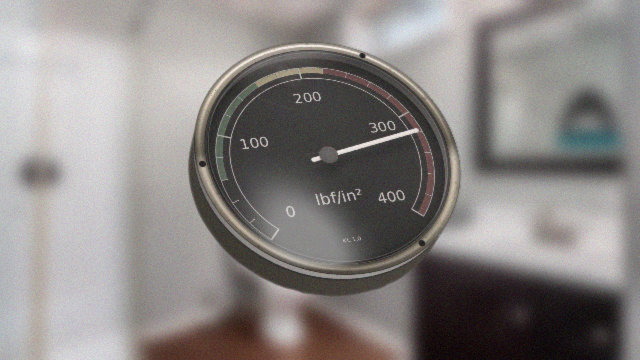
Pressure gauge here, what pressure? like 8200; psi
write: 320; psi
